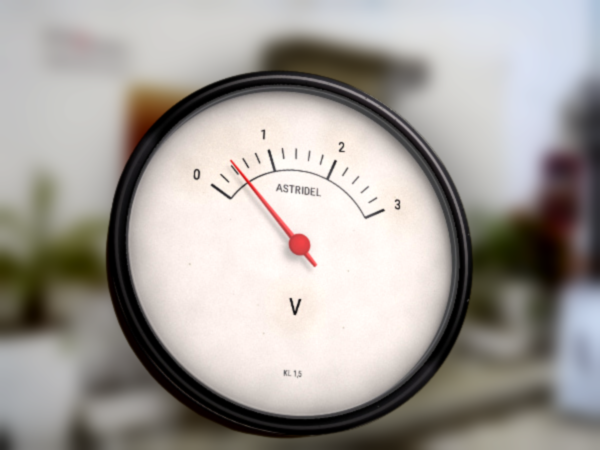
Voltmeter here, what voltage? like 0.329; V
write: 0.4; V
